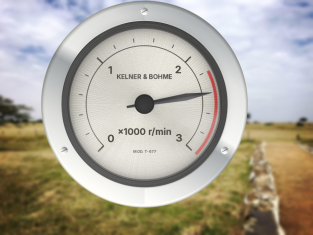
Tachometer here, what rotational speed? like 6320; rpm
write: 2400; rpm
